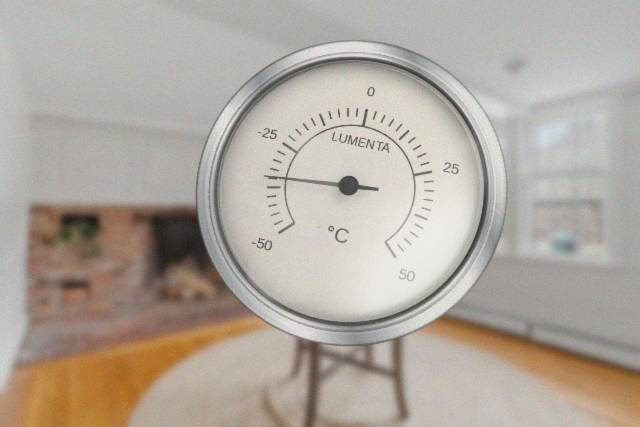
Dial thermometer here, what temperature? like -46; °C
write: -35; °C
